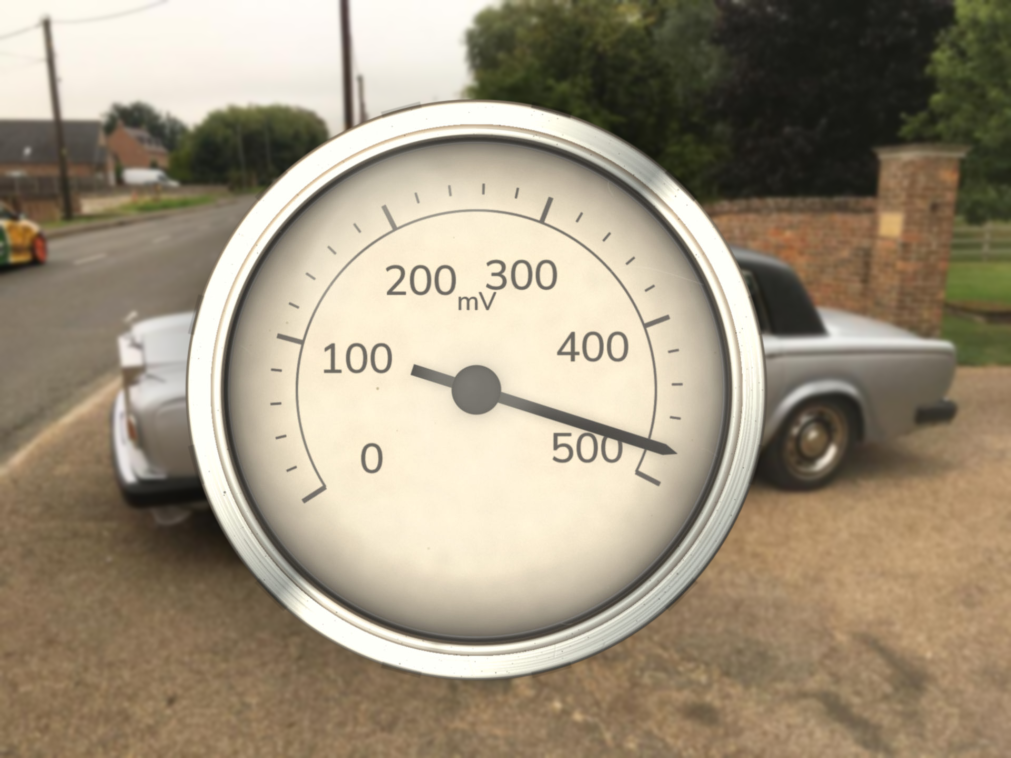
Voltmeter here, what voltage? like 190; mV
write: 480; mV
